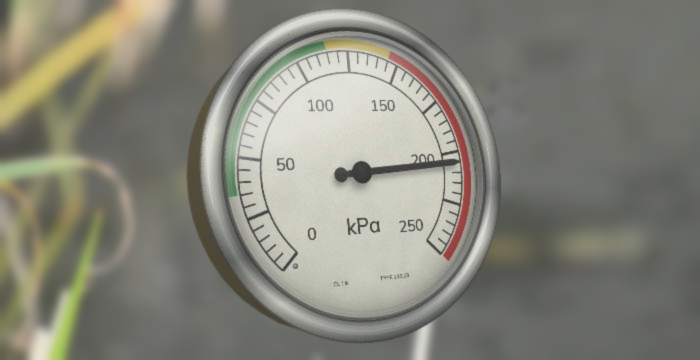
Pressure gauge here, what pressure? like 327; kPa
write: 205; kPa
